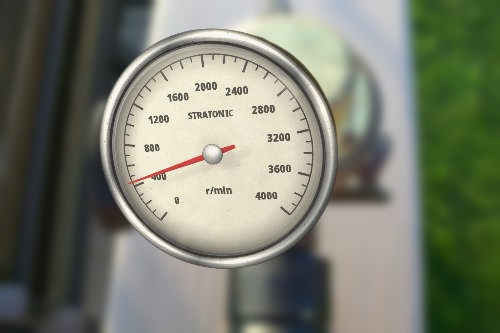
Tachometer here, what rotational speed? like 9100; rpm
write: 450; rpm
